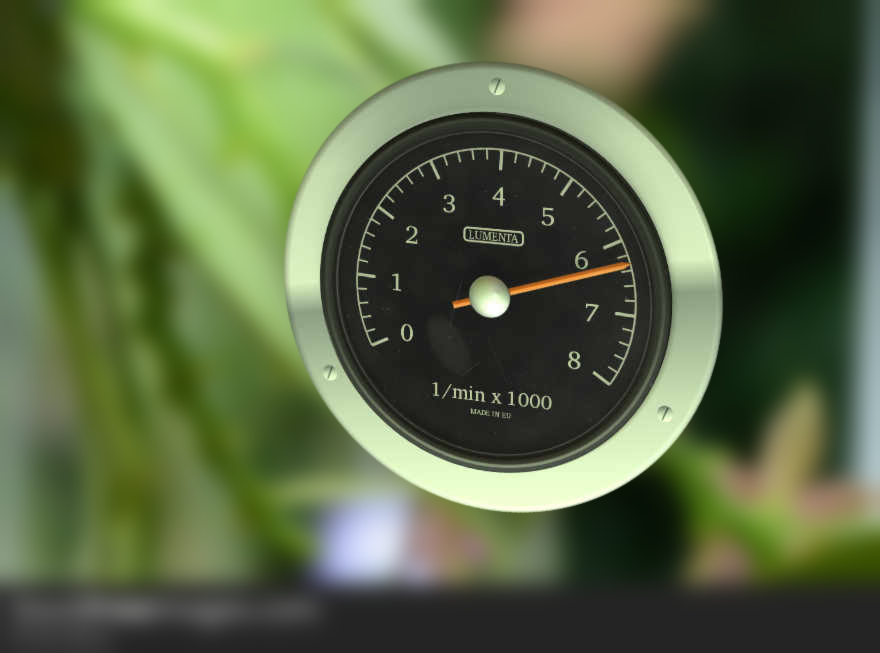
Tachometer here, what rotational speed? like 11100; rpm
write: 6300; rpm
